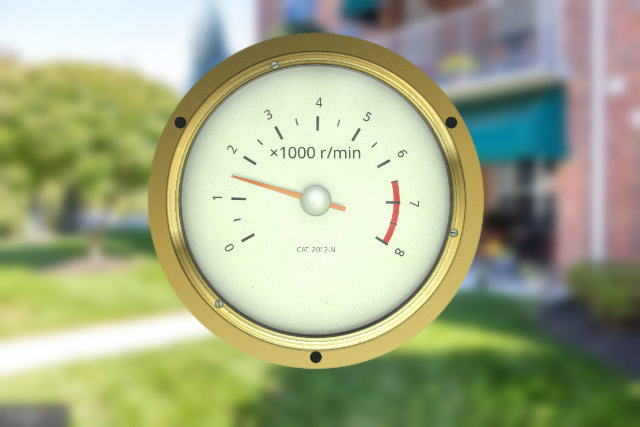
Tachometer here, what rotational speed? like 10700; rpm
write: 1500; rpm
